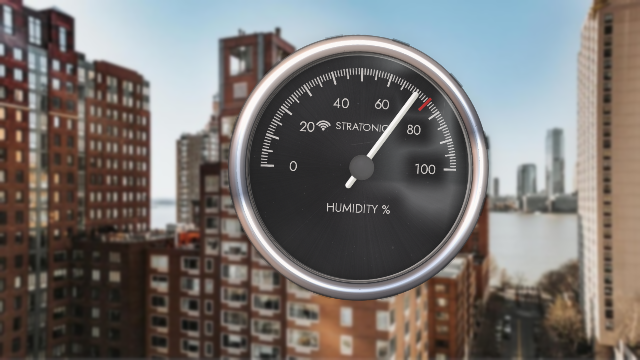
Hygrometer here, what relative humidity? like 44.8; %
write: 70; %
